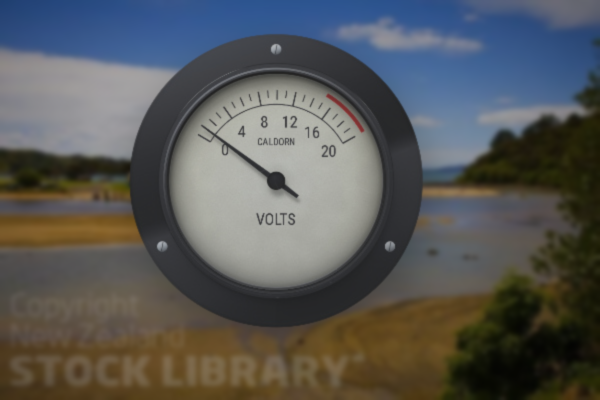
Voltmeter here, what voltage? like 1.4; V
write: 1; V
